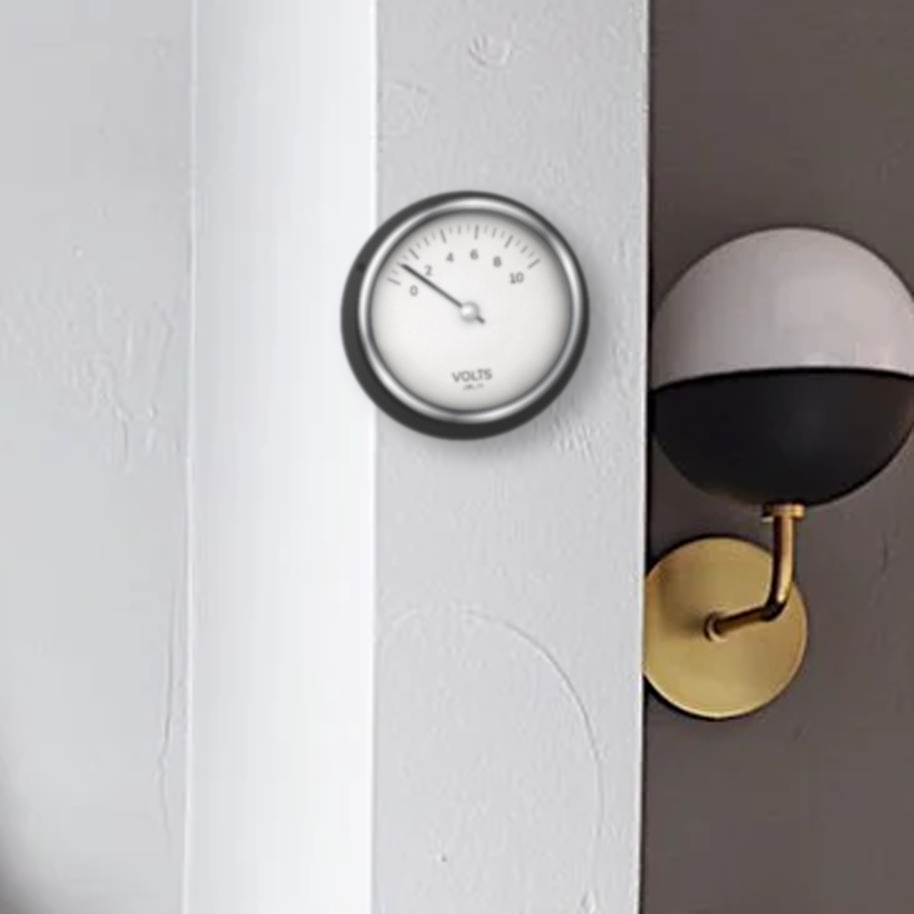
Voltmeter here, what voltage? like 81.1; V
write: 1; V
